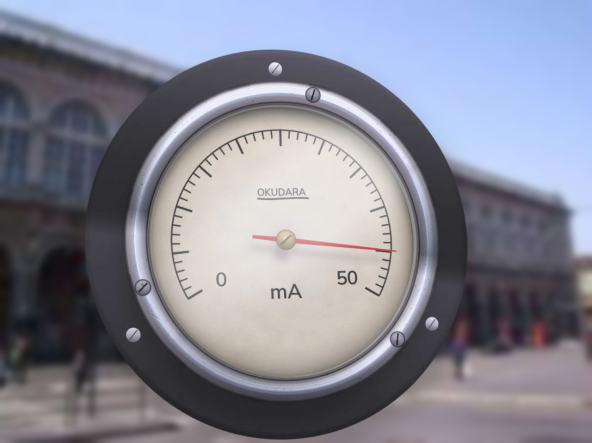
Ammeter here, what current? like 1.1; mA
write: 45; mA
